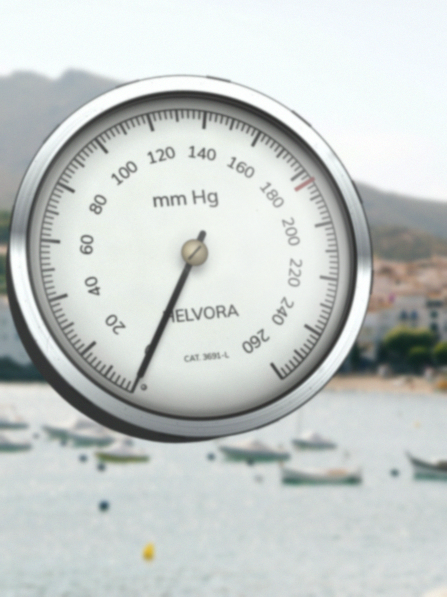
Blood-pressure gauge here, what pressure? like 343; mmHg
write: 0; mmHg
